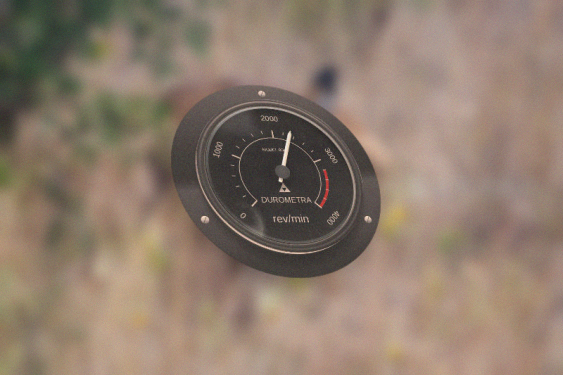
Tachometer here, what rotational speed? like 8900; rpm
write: 2300; rpm
